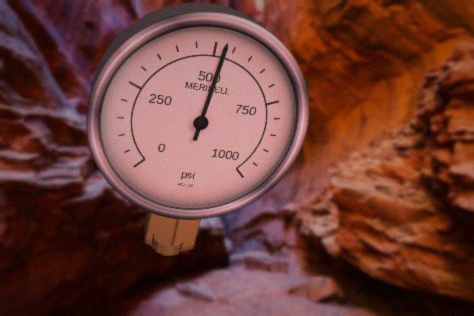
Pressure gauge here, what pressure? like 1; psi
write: 525; psi
